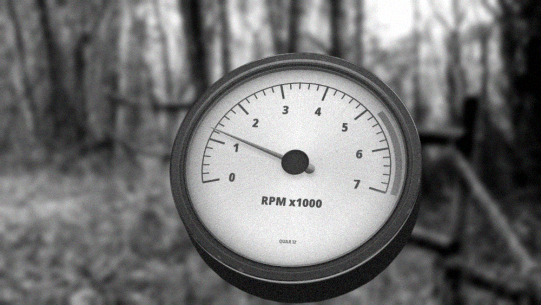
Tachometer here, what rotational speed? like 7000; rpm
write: 1200; rpm
